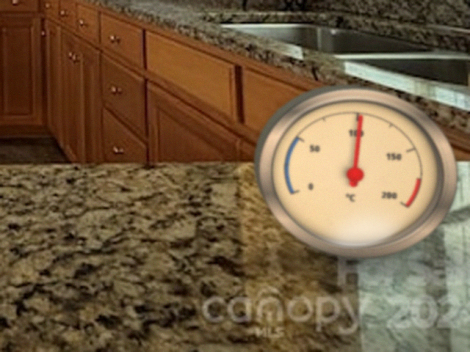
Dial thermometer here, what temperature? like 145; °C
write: 100; °C
